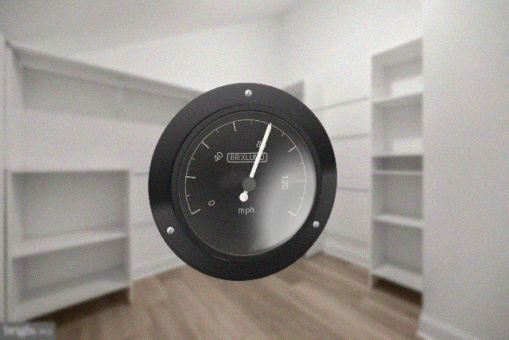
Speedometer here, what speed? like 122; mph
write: 80; mph
